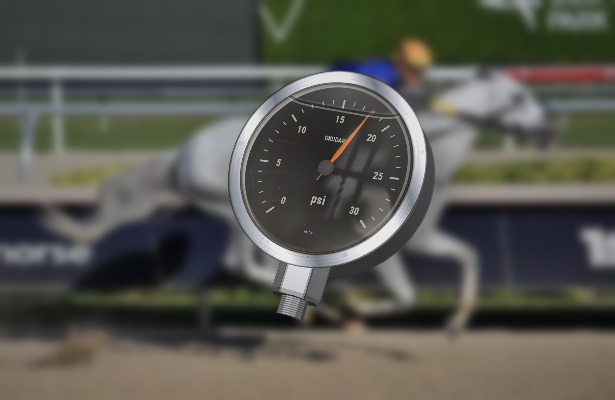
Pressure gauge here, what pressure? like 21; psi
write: 18; psi
